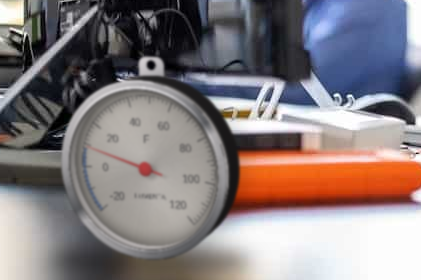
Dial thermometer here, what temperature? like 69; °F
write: 10; °F
